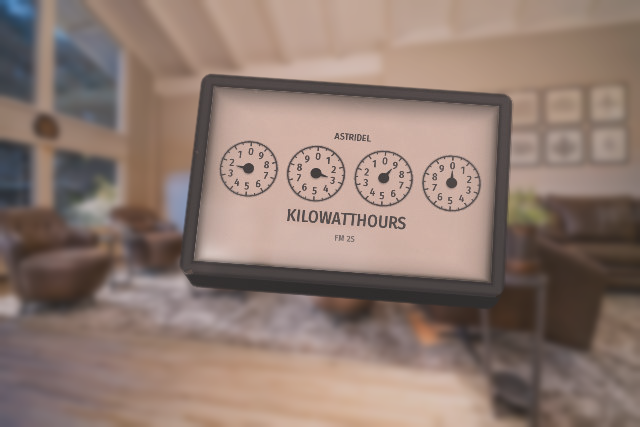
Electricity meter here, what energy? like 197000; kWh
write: 2290; kWh
